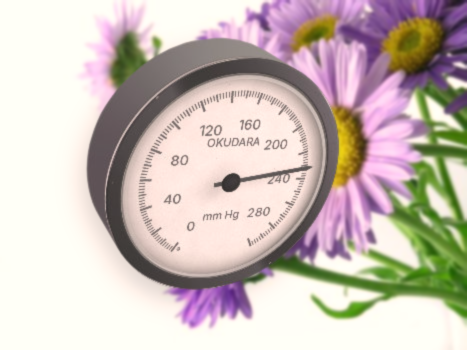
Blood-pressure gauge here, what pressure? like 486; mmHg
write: 230; mmHg
